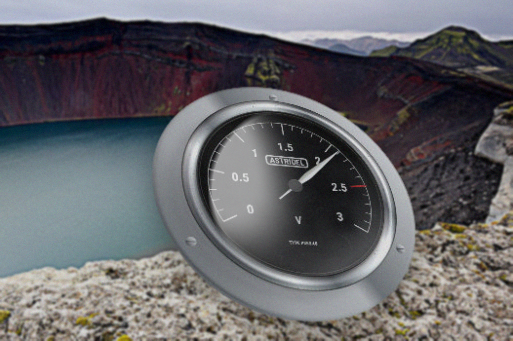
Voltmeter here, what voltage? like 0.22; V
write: 2.1; V
